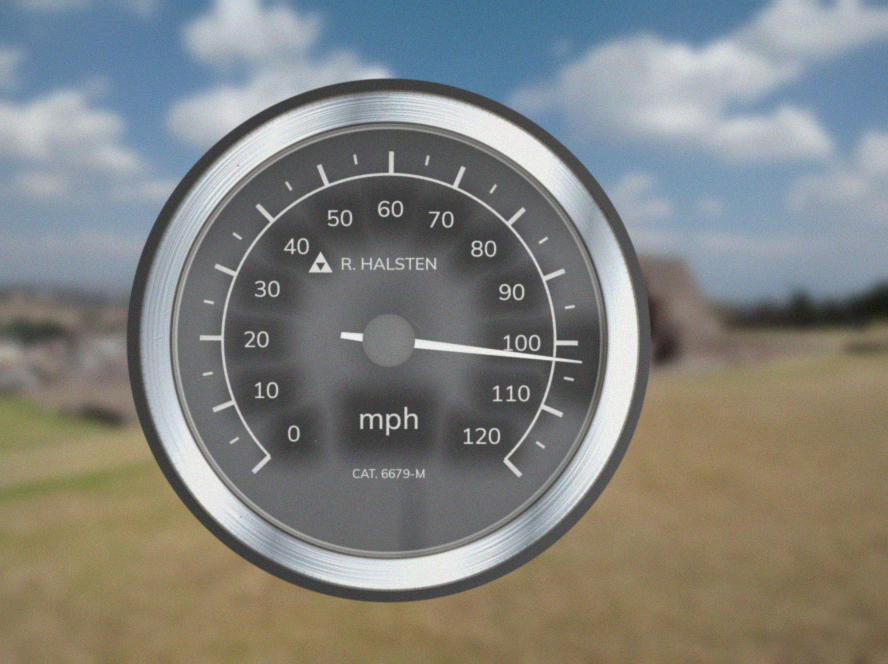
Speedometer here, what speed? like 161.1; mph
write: 102.5; mph
